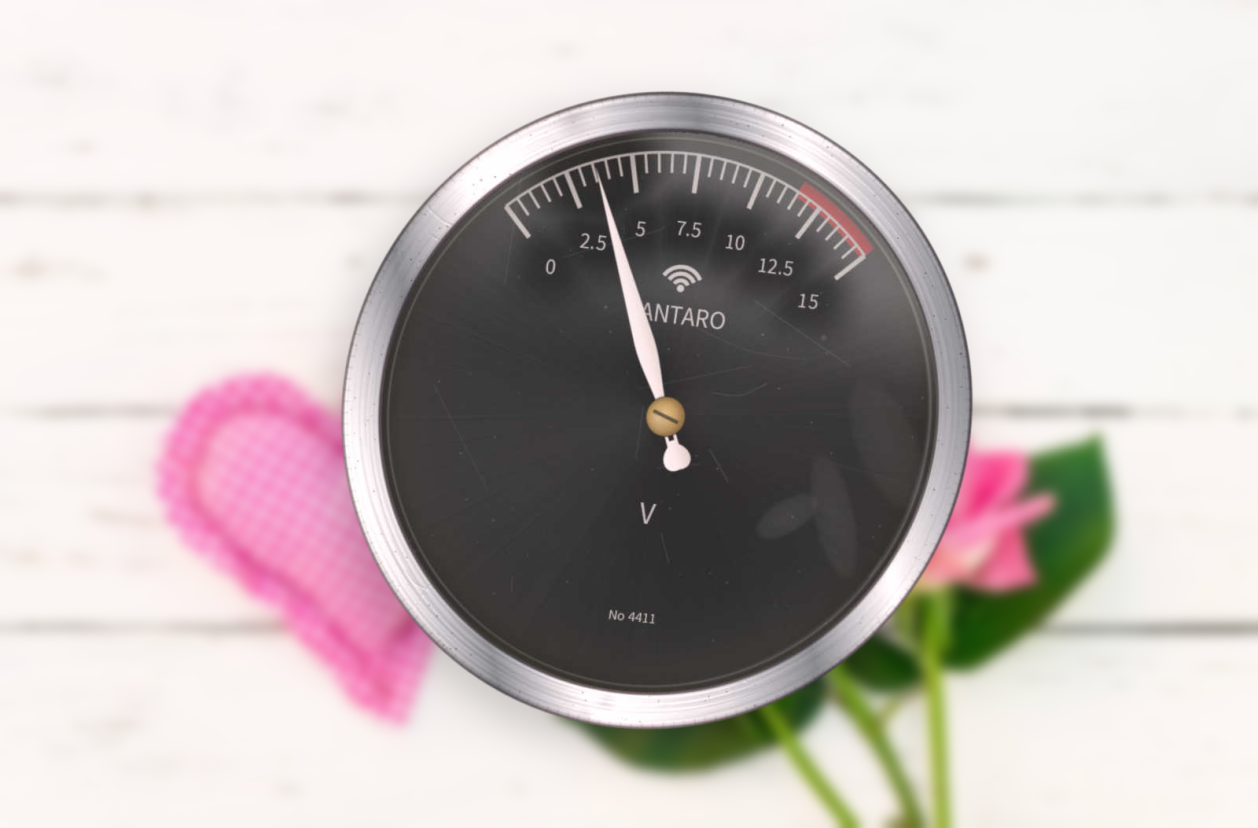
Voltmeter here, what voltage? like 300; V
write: 3.5; V
